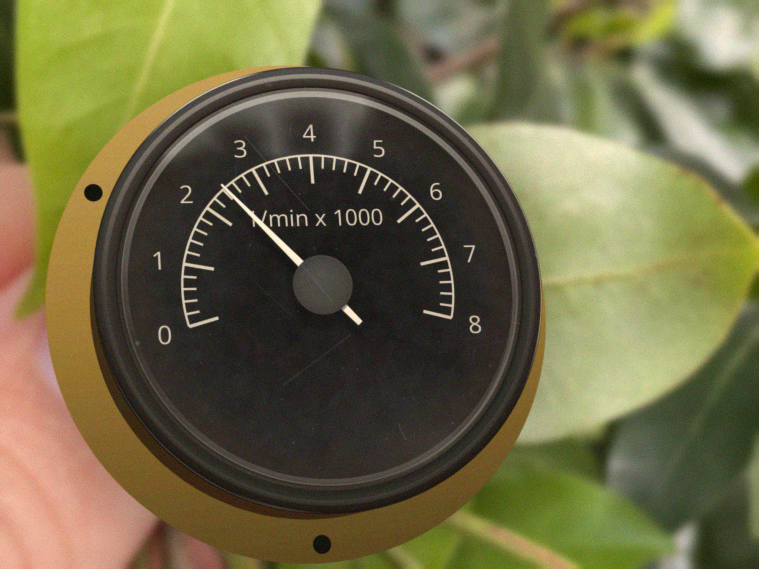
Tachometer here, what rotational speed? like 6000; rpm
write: 2400; rpm
